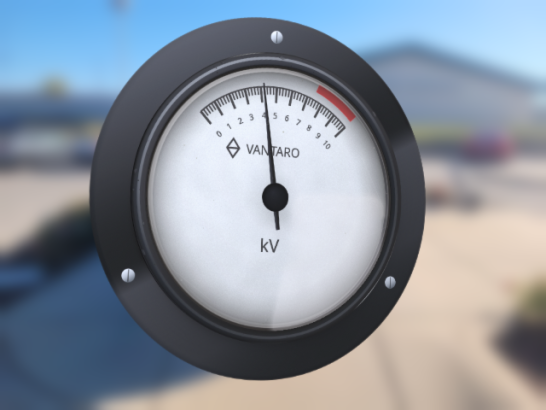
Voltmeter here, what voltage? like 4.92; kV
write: 4; kV
